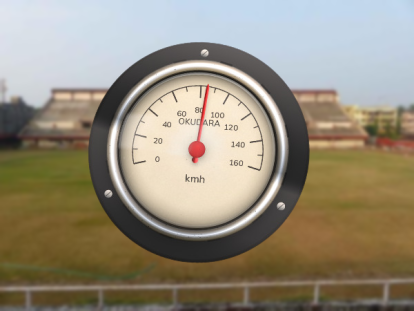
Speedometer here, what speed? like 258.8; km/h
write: 85; km/h
